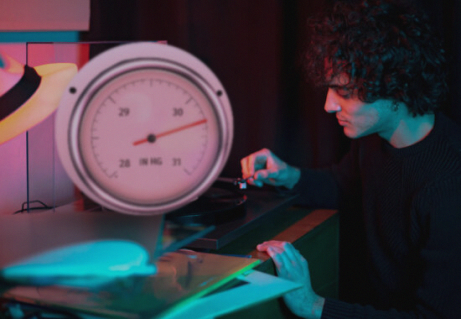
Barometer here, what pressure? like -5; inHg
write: 30.3; inHg
